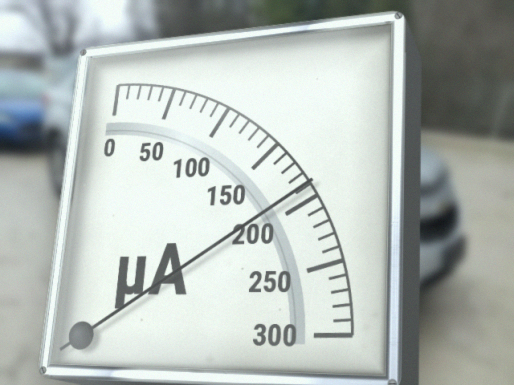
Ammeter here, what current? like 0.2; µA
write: 190; µA
